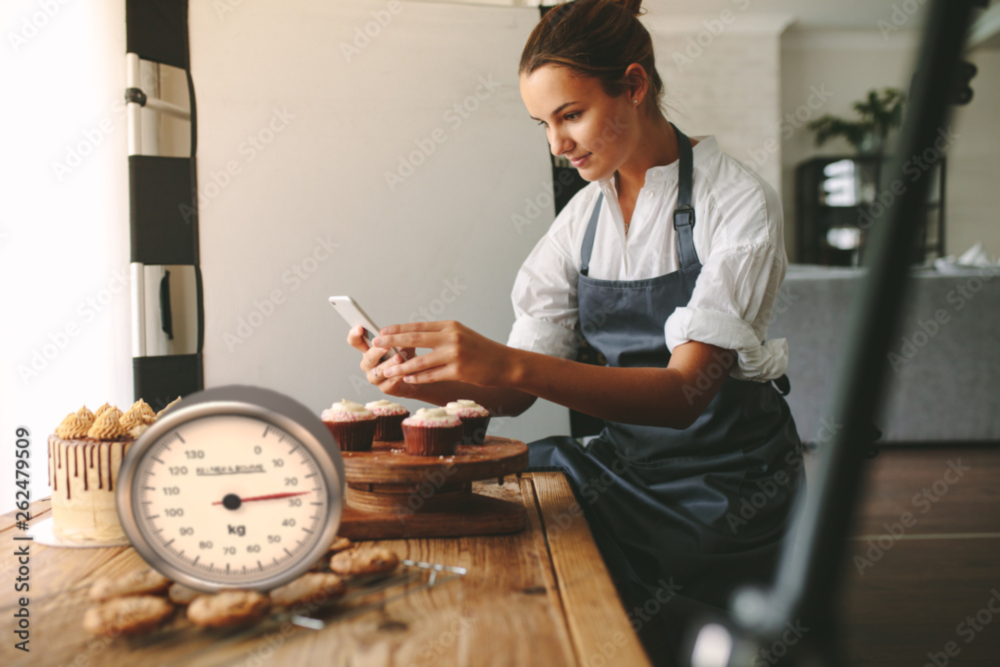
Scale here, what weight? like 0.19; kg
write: 25; kg
